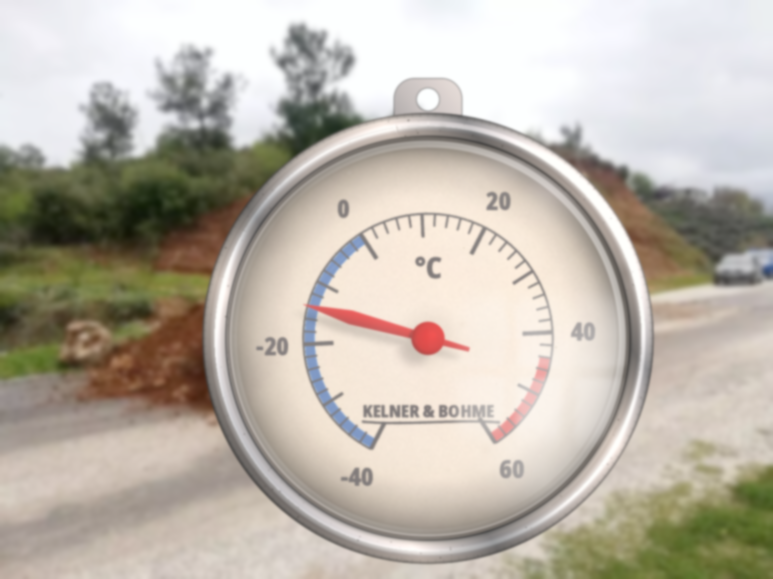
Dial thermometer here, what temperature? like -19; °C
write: -14; °C
